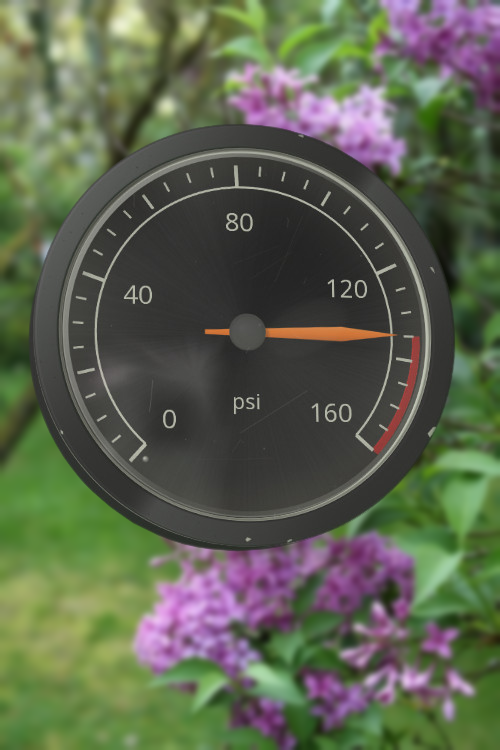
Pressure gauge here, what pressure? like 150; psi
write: 135; psi
